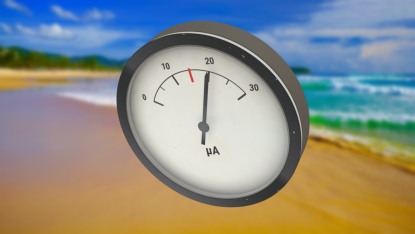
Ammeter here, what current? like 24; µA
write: 20; µA
